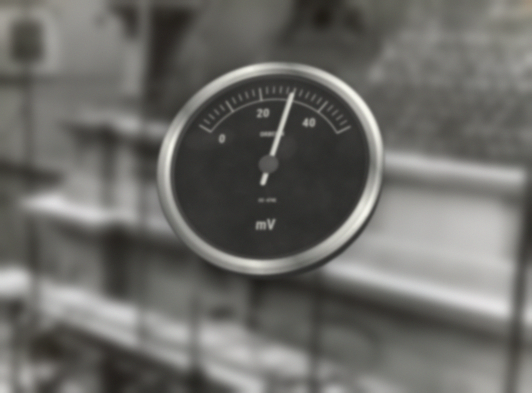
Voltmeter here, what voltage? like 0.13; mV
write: 30; mV
